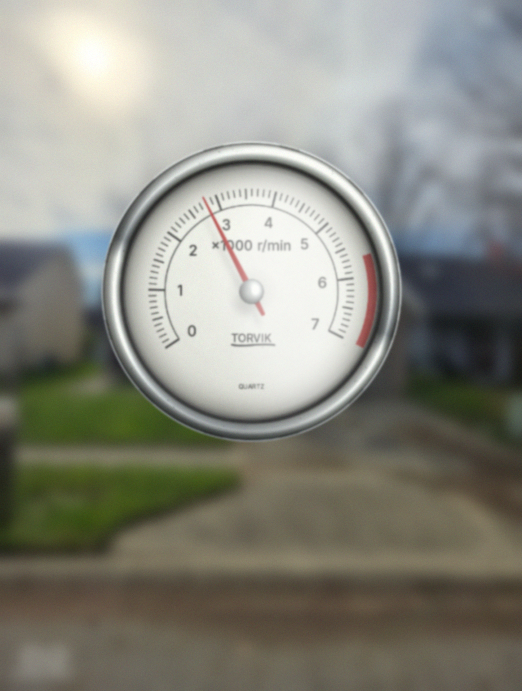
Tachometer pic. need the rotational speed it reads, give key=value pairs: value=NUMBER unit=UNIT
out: value=2800 unit=rpm
